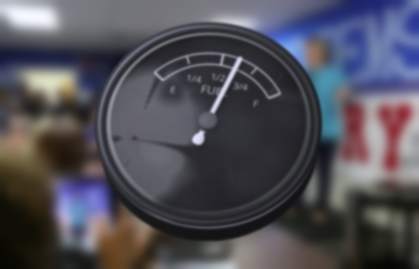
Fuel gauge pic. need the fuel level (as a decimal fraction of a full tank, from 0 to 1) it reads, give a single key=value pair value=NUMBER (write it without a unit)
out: value=0.625
